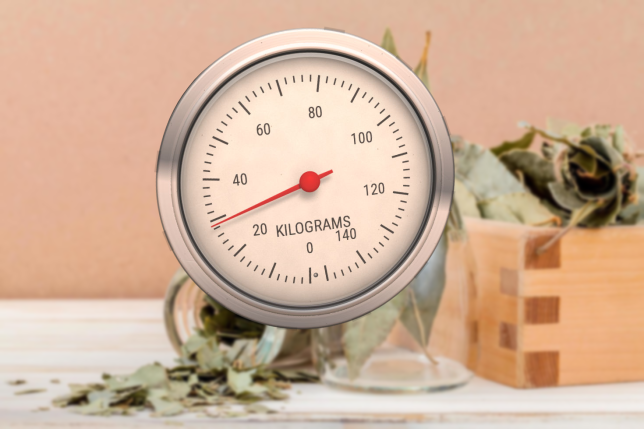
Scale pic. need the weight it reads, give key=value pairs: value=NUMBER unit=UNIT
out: value=29 unit=kg
